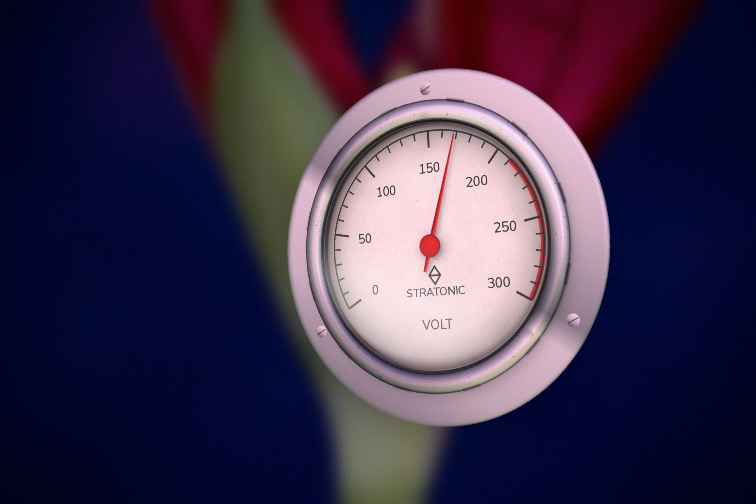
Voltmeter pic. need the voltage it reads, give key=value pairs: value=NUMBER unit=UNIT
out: value=170 unit=V
